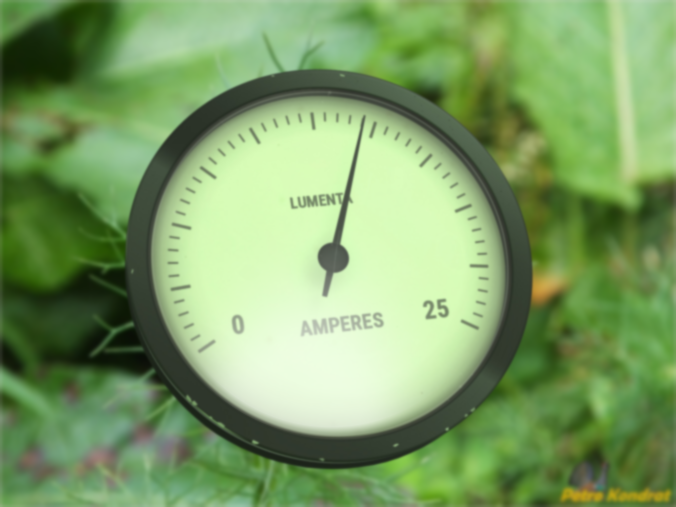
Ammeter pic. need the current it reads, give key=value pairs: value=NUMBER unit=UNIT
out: value=14.5 unit=A
